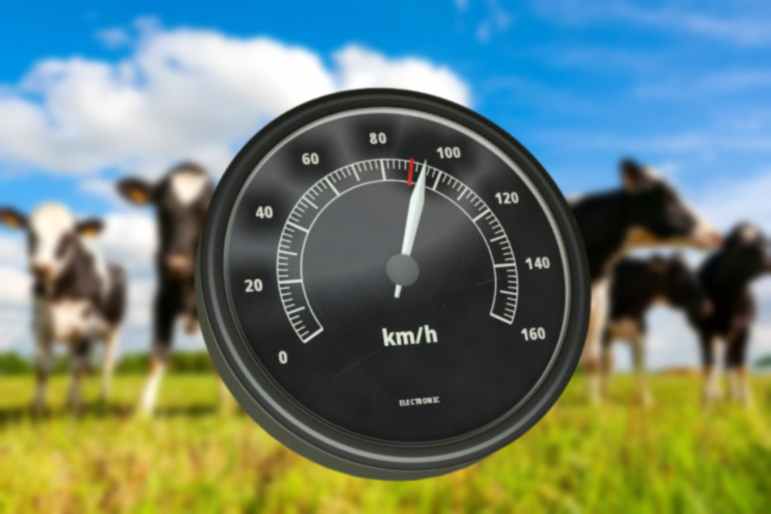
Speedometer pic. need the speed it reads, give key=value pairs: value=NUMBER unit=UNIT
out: value=94 unit=km/h
